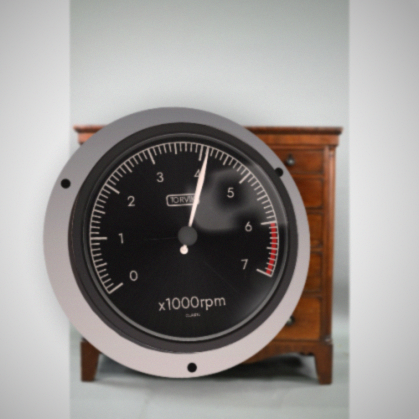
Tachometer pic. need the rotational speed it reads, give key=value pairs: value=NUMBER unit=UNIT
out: value=4100 unit=rpm
